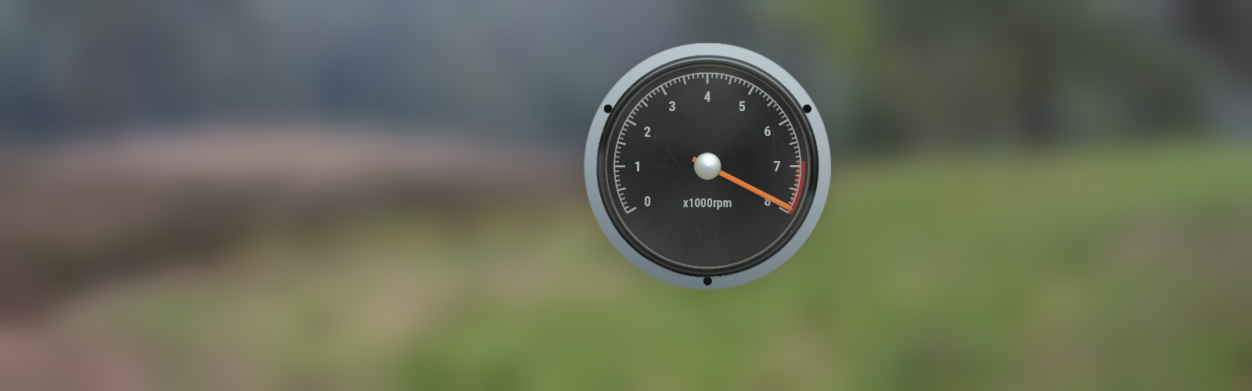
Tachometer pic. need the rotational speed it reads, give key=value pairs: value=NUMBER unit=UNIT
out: value=7900 unit=rpm
